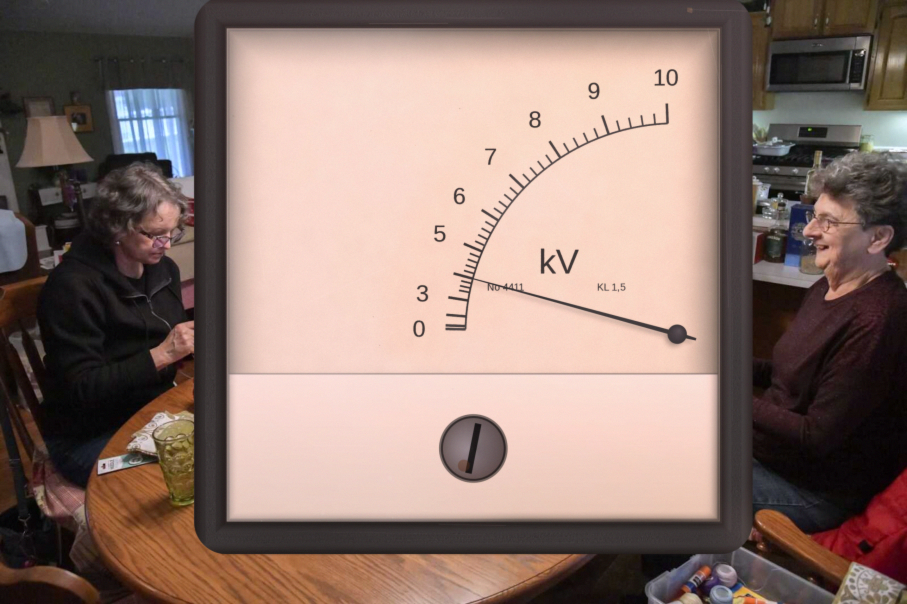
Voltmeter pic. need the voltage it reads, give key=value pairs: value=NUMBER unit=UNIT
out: value=4 unit=kV
